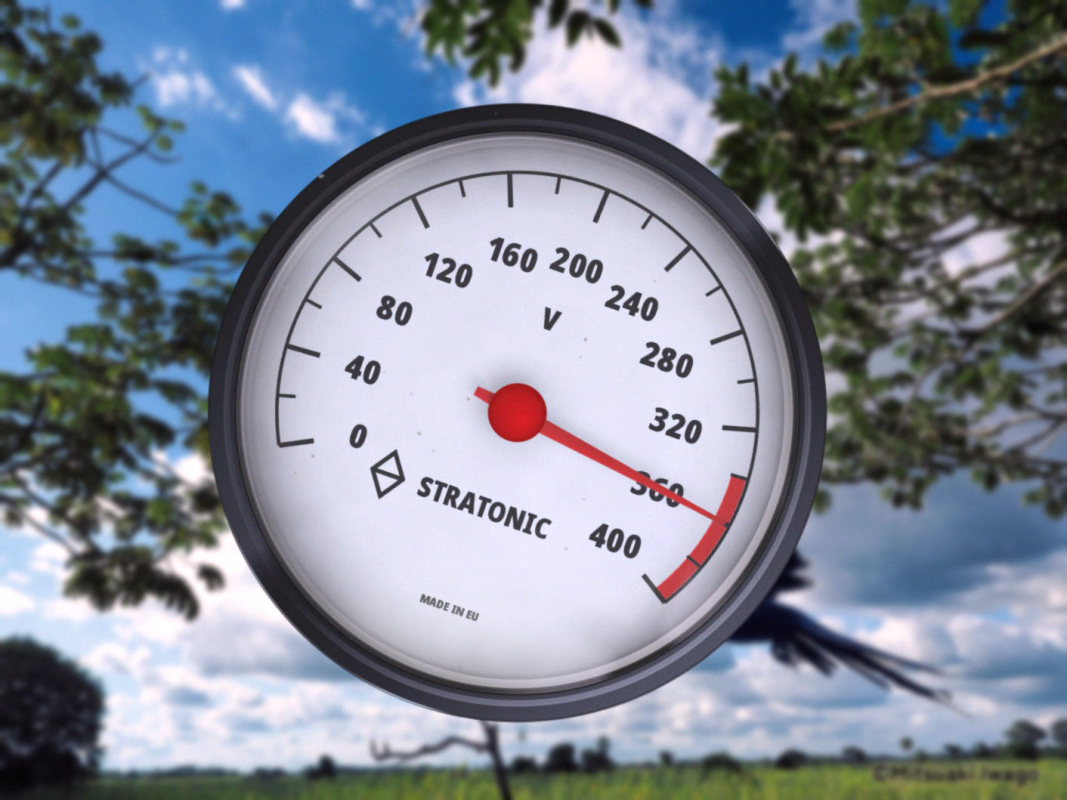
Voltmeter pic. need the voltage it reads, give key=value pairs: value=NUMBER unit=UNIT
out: value=360 unit=V
